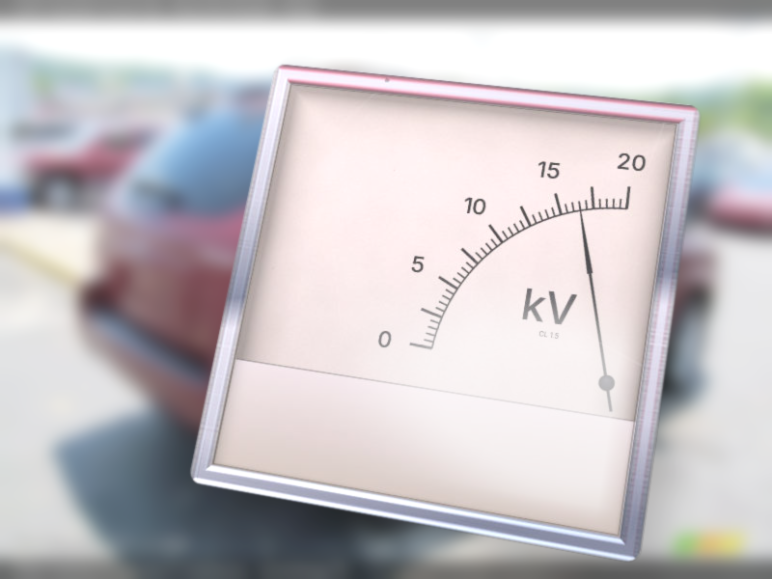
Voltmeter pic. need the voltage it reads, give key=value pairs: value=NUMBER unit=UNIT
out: value=16.5 unit=kV
